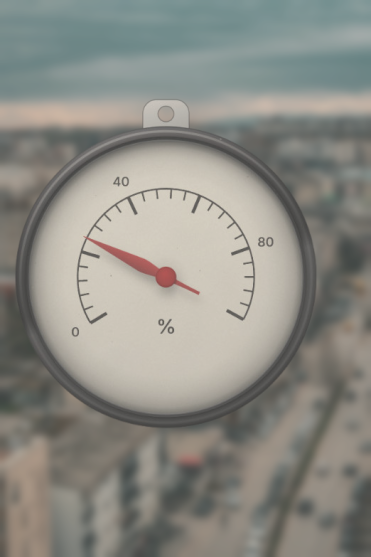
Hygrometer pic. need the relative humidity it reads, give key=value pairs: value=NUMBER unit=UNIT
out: value=24 unit=%
